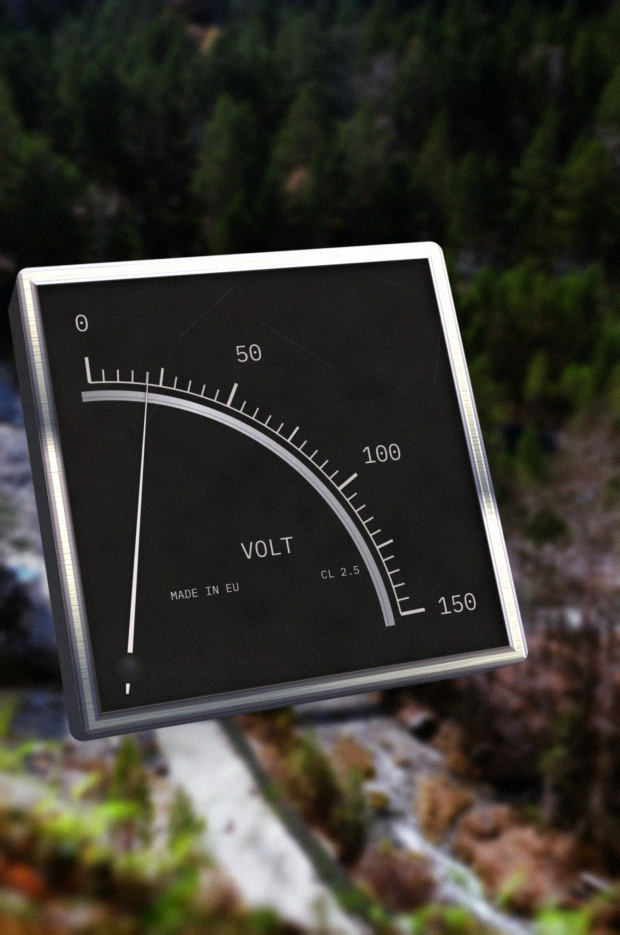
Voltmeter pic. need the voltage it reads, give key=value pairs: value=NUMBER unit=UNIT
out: value=20 unit=V
